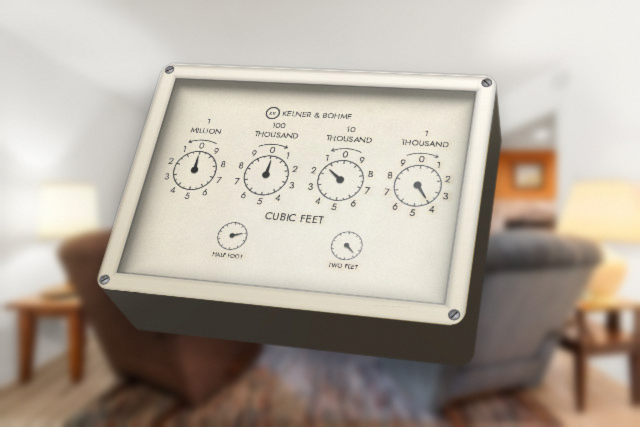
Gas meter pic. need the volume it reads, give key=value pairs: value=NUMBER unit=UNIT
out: value=1400 unit=ft³
